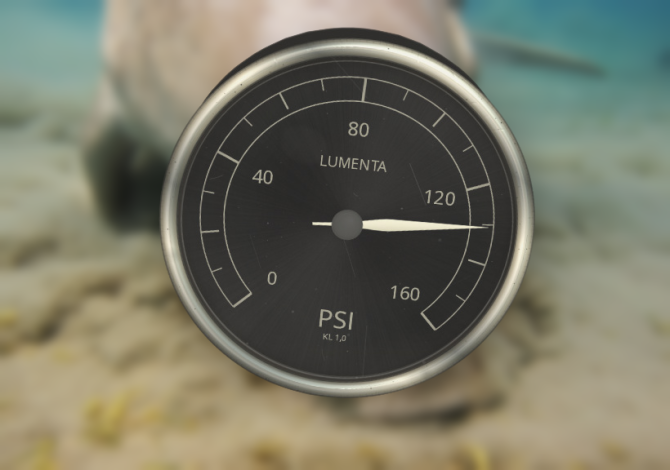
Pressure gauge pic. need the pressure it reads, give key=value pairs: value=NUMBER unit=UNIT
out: value=130 unit=psi
